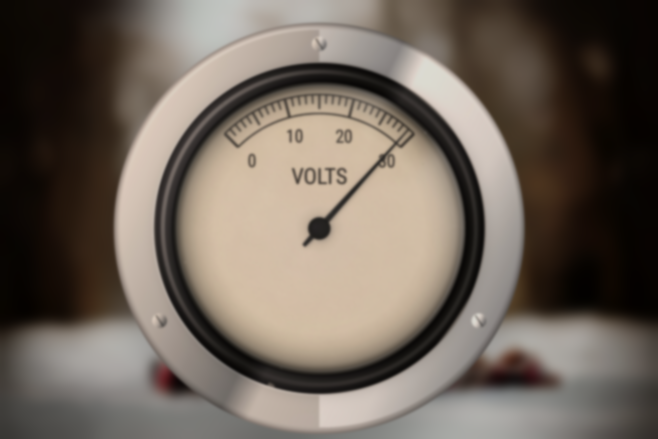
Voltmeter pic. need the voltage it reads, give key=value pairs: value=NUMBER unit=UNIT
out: value=29 unit=V
